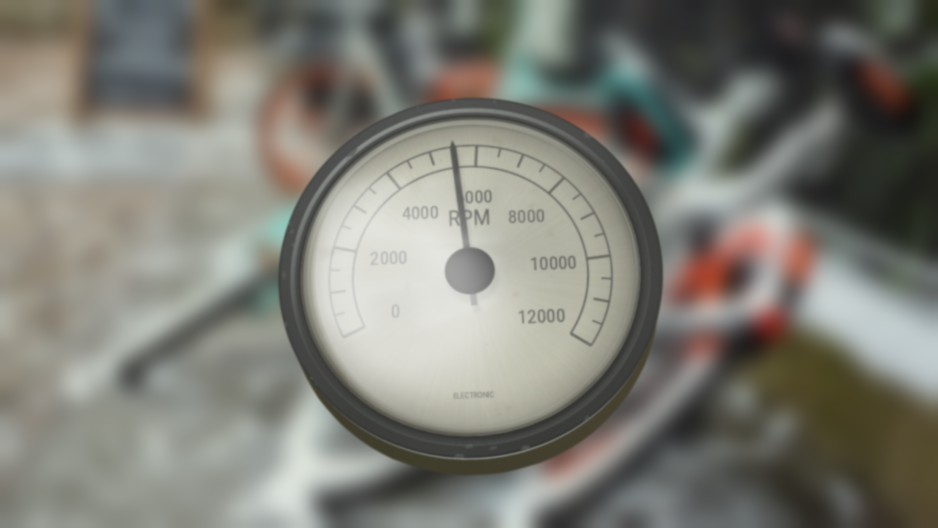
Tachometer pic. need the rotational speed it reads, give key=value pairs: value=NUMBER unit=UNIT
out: value=5500 unit=rpm
